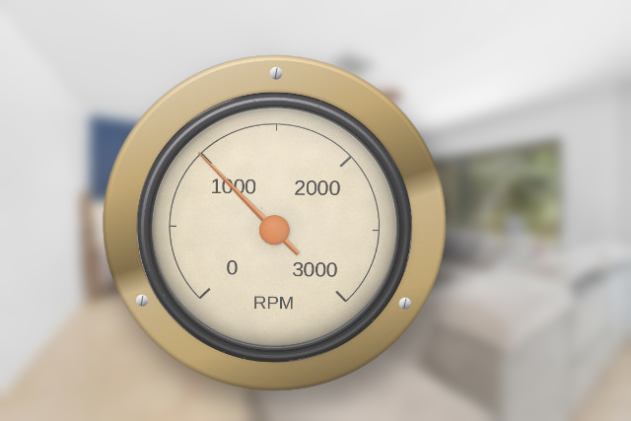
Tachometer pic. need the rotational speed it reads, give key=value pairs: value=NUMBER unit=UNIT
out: value=1000 unit=rpm
